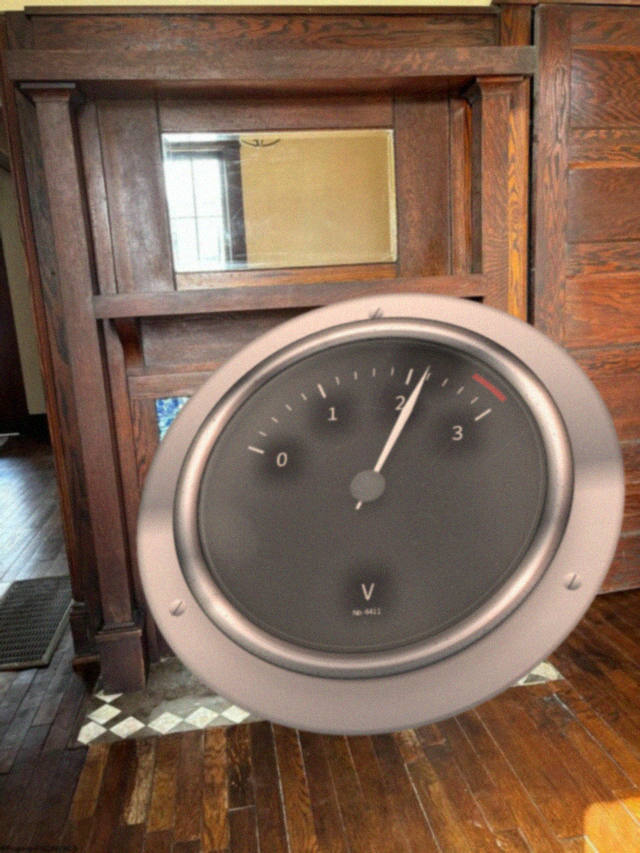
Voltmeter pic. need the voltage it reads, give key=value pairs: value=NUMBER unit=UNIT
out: value=2.2 unit=V
